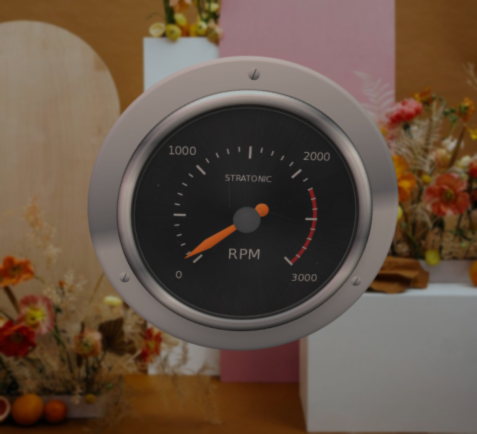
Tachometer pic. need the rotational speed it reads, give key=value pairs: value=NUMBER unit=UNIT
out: value=100 unit=rpm
